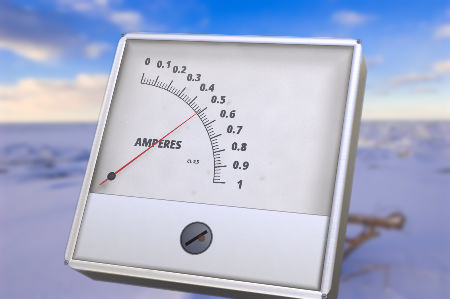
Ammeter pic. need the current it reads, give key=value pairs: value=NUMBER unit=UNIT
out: value=0.5 unit=A
